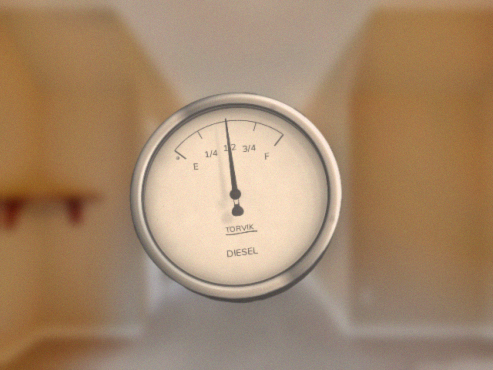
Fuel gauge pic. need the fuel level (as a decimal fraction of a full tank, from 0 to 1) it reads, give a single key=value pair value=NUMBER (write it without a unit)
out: value=0.5
